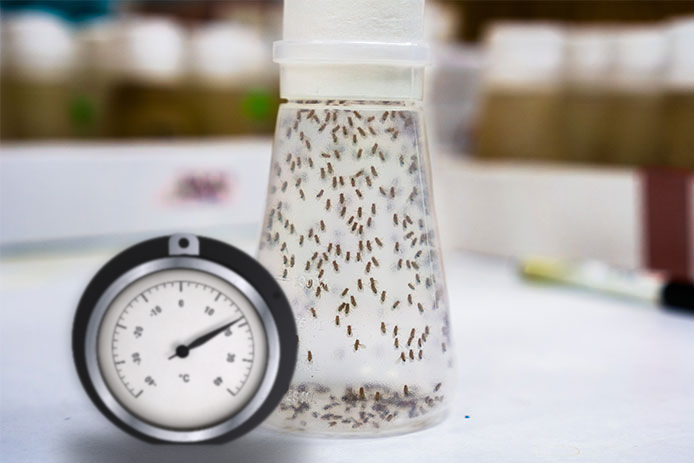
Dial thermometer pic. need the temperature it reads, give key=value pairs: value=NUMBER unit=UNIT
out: value=18 unit=°C
